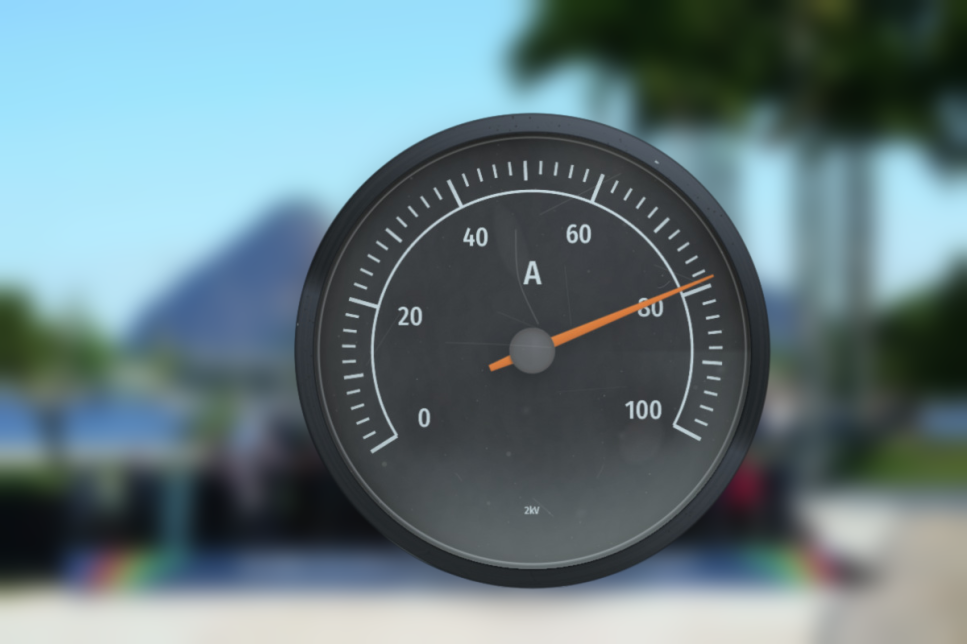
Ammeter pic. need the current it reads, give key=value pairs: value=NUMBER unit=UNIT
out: value=79 unit=A
